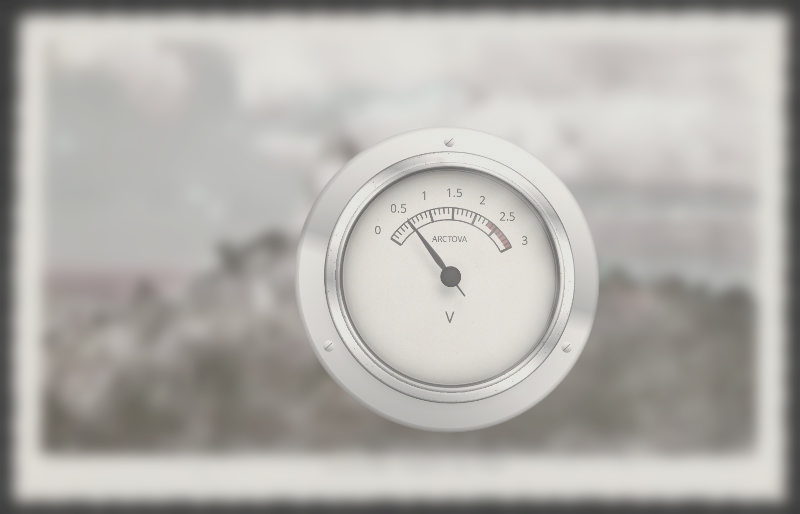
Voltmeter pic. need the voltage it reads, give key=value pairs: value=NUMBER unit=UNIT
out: value=0.5 unit=V
